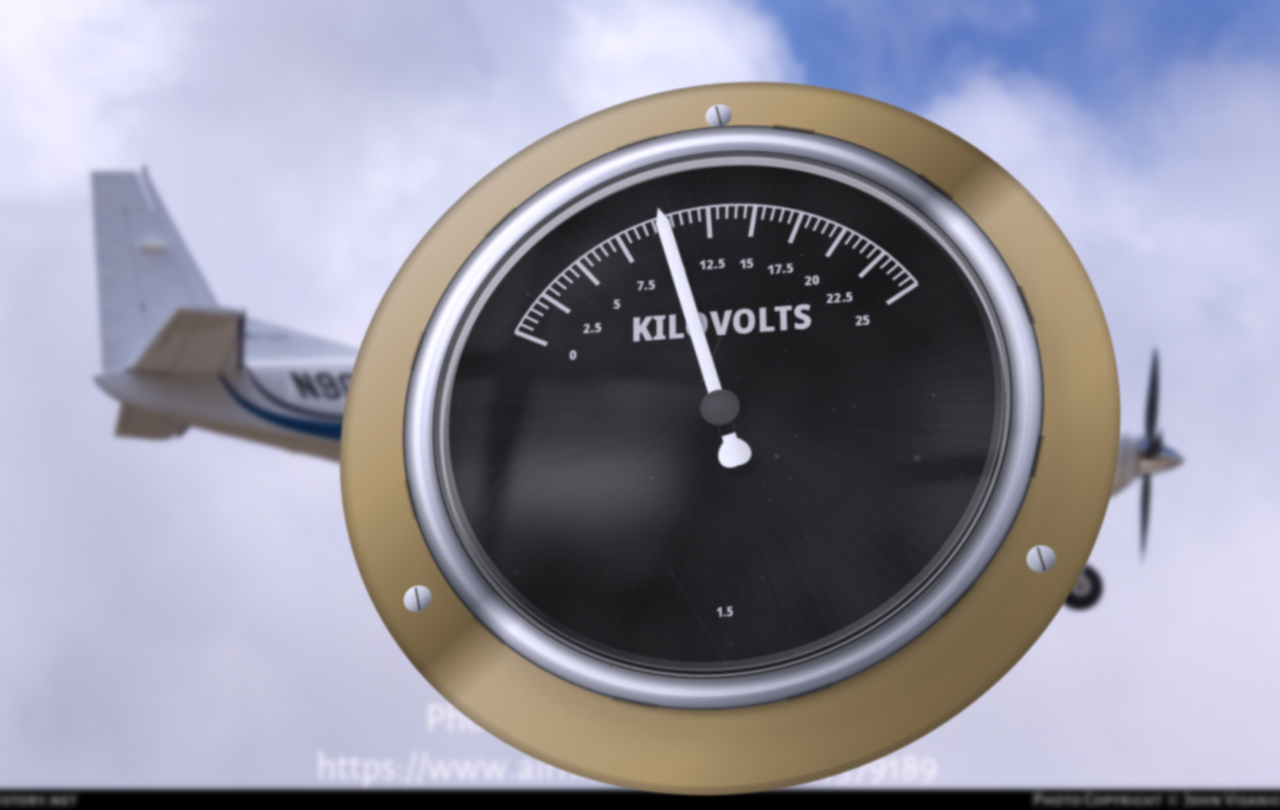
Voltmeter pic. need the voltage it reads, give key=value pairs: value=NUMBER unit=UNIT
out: value=10 unit=kV
